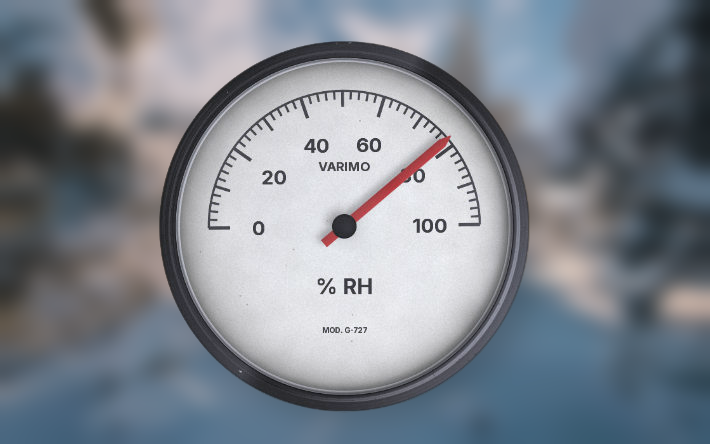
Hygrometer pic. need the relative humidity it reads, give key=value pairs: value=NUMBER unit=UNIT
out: value=78 unit=%
